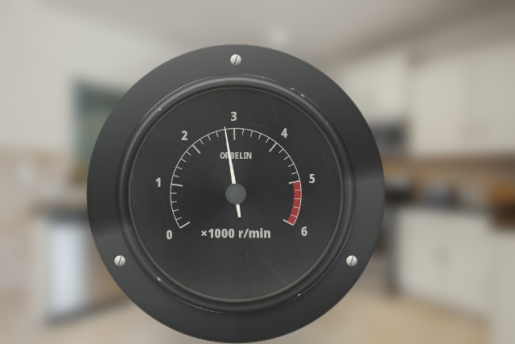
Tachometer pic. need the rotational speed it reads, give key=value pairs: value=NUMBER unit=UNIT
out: value=2800 unit=rpm
